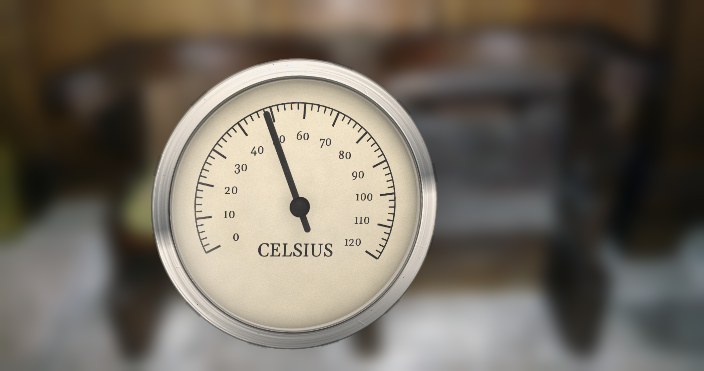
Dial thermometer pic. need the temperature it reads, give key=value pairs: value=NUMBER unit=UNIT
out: value=48 unit=°C
